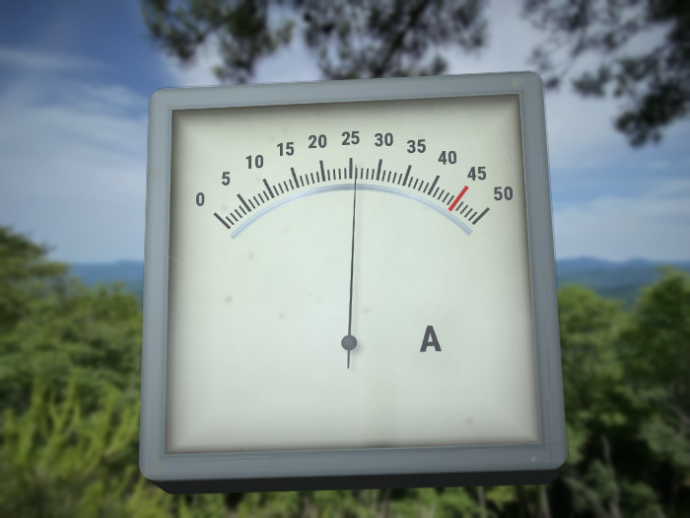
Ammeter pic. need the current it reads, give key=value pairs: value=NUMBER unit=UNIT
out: value=26 unit=A
